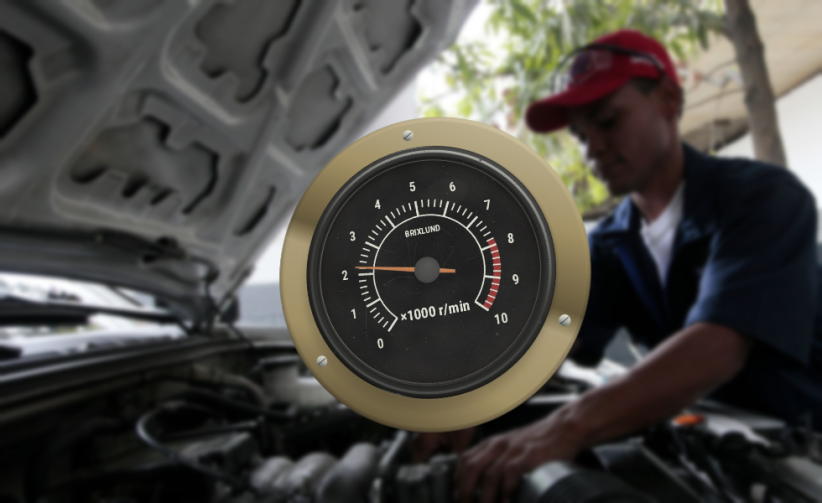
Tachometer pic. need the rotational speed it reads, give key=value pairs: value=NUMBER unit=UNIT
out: value=2200 unit=rpm
